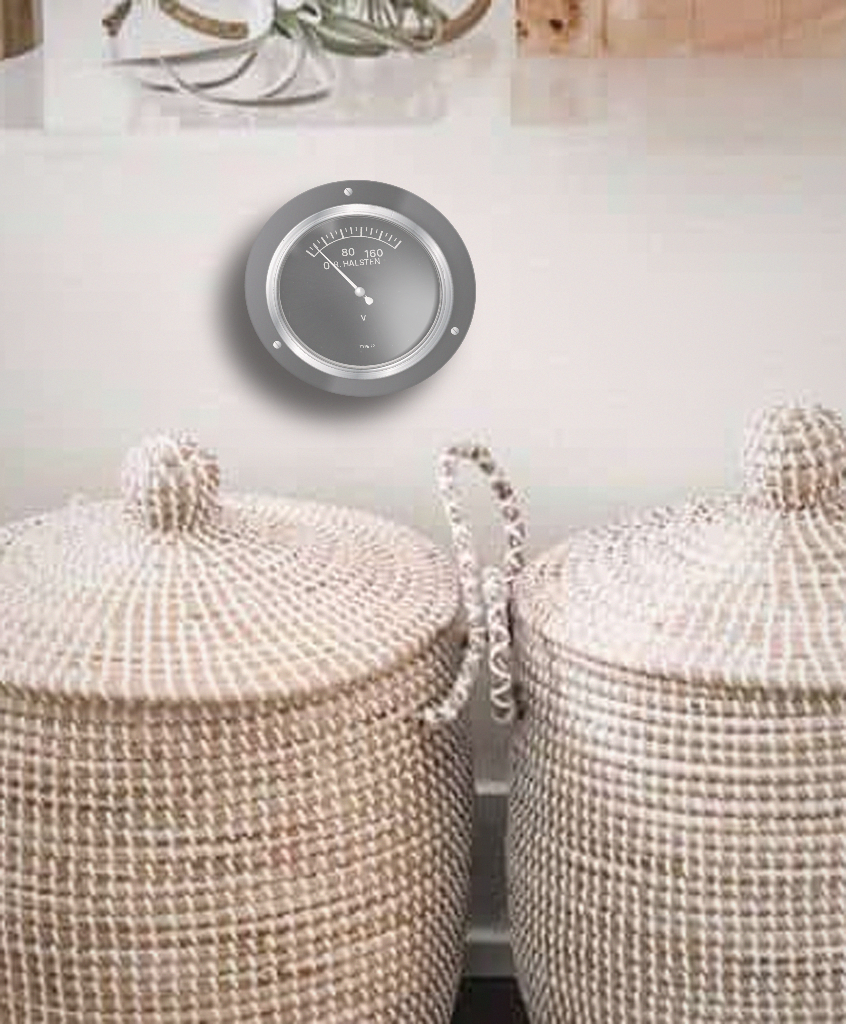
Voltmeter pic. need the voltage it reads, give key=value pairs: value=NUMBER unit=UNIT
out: value=20 unit=V
